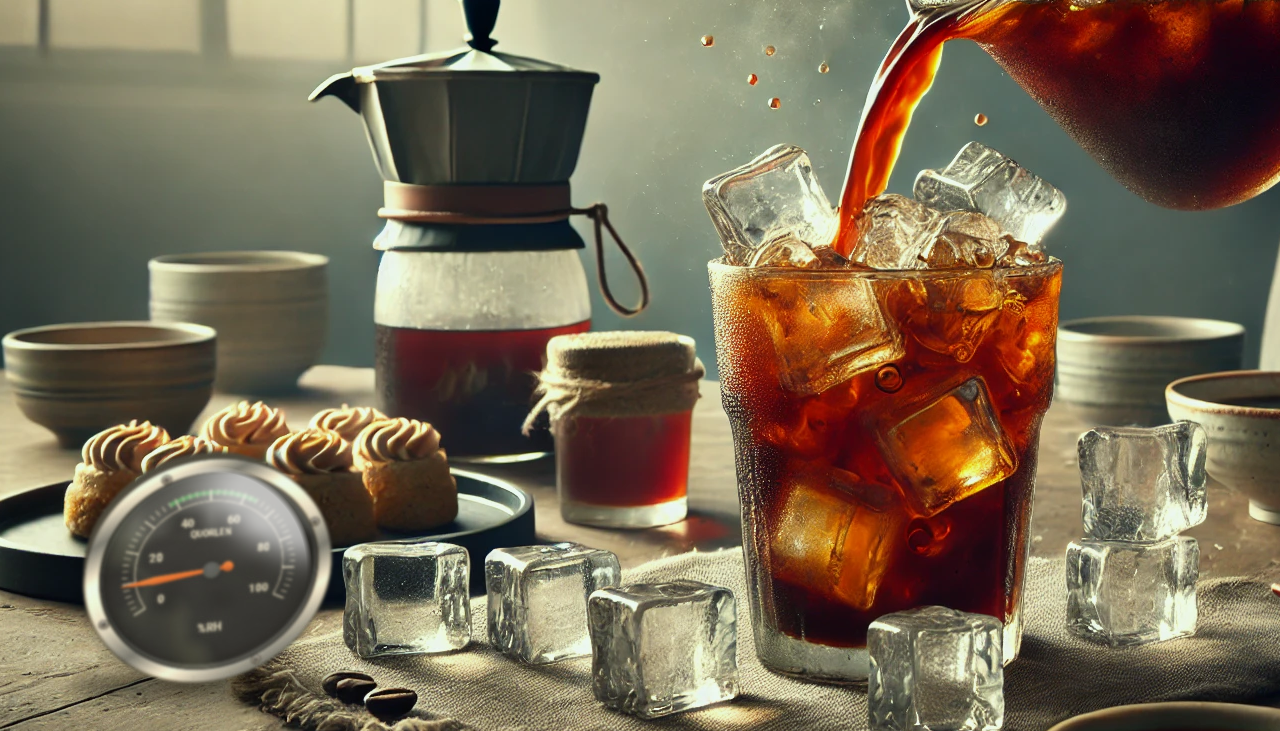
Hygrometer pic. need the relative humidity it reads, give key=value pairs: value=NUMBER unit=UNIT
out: value=10 unit=%
